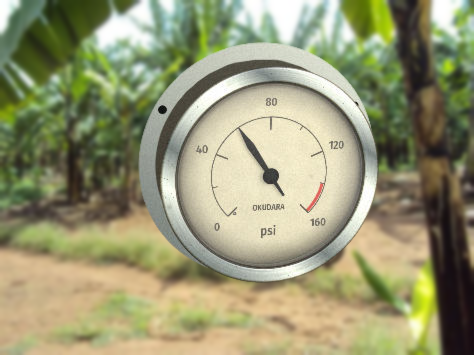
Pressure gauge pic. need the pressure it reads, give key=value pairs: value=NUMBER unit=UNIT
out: value=60 unit=psi
